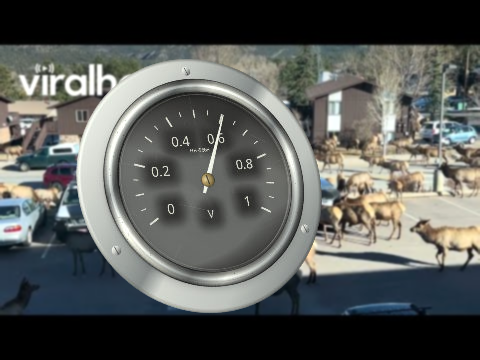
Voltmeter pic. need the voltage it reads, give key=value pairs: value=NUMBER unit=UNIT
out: value=0.6 unit=V
